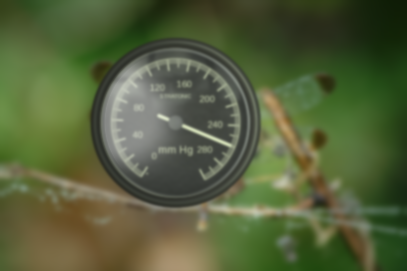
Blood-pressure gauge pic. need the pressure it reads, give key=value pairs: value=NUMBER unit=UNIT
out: value=260 unit=mmHg
